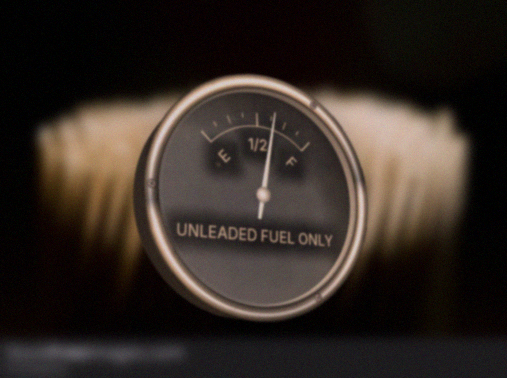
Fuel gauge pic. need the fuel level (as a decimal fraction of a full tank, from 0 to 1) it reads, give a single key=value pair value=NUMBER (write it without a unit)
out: value=0.625
